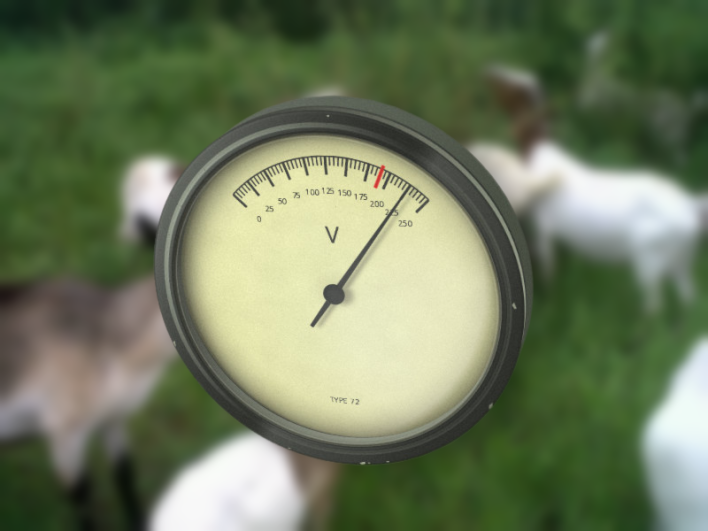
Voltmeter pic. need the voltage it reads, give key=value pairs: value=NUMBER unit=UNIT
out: value=225 unit=V
